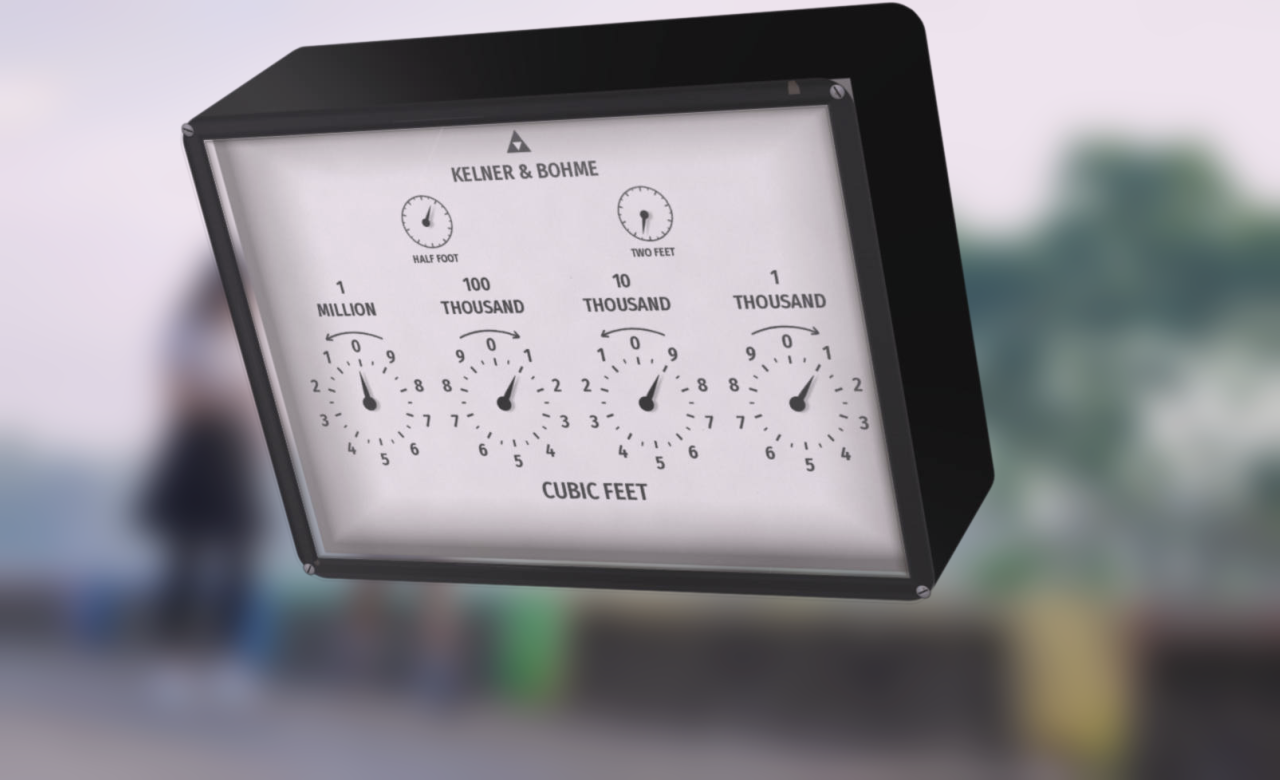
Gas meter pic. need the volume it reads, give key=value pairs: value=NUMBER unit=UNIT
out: value=9100 unit=ft³
